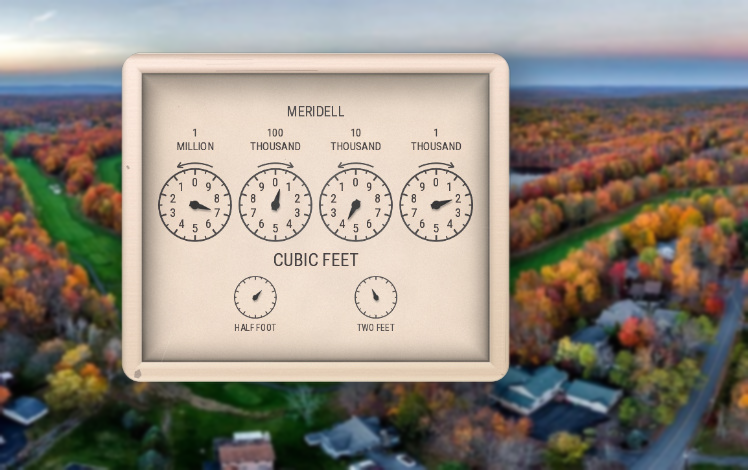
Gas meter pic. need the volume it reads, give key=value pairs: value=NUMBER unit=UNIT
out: value=704200 unit=ft³
